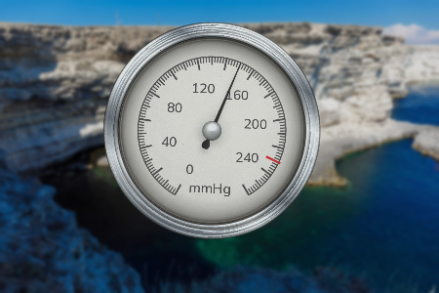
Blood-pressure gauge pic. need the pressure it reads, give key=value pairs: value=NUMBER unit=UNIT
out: value=150 unit=mmHg
